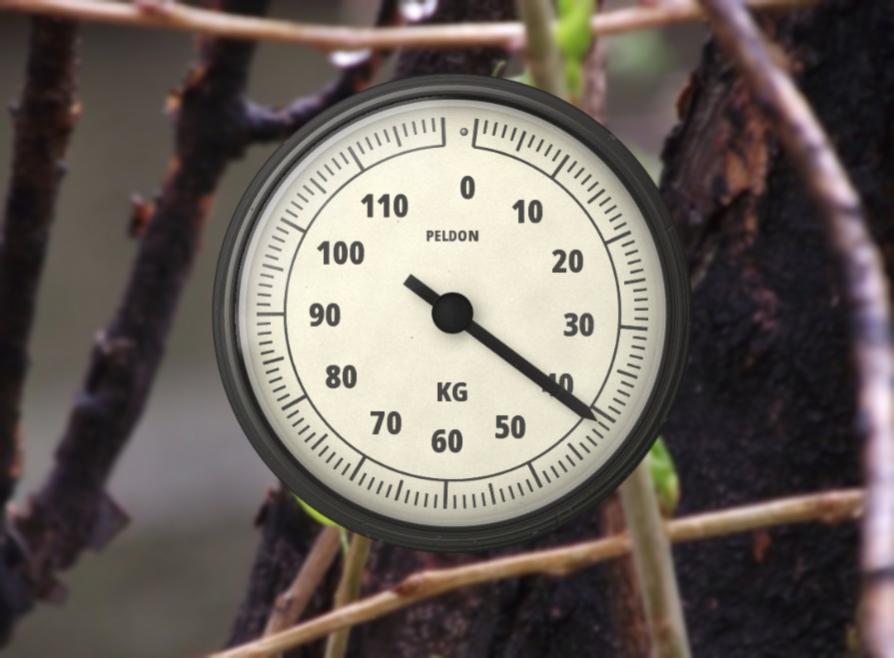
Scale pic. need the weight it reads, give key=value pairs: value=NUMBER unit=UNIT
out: value=41 unit=kg
